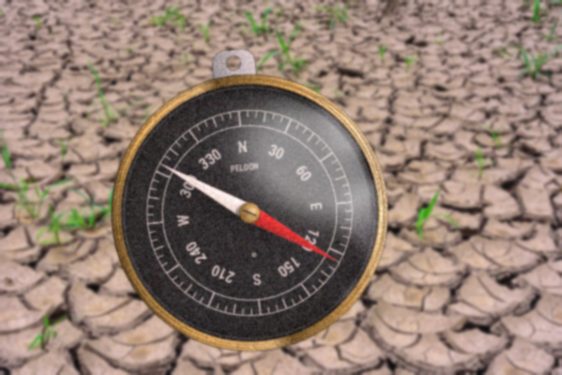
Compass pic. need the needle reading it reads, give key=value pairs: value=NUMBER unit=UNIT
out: value=125 unit=°
